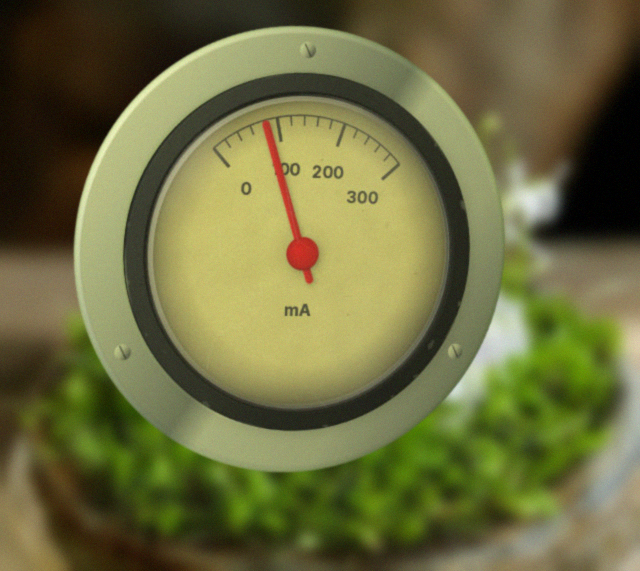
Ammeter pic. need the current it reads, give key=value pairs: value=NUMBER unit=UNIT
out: value=80 unit=mA
